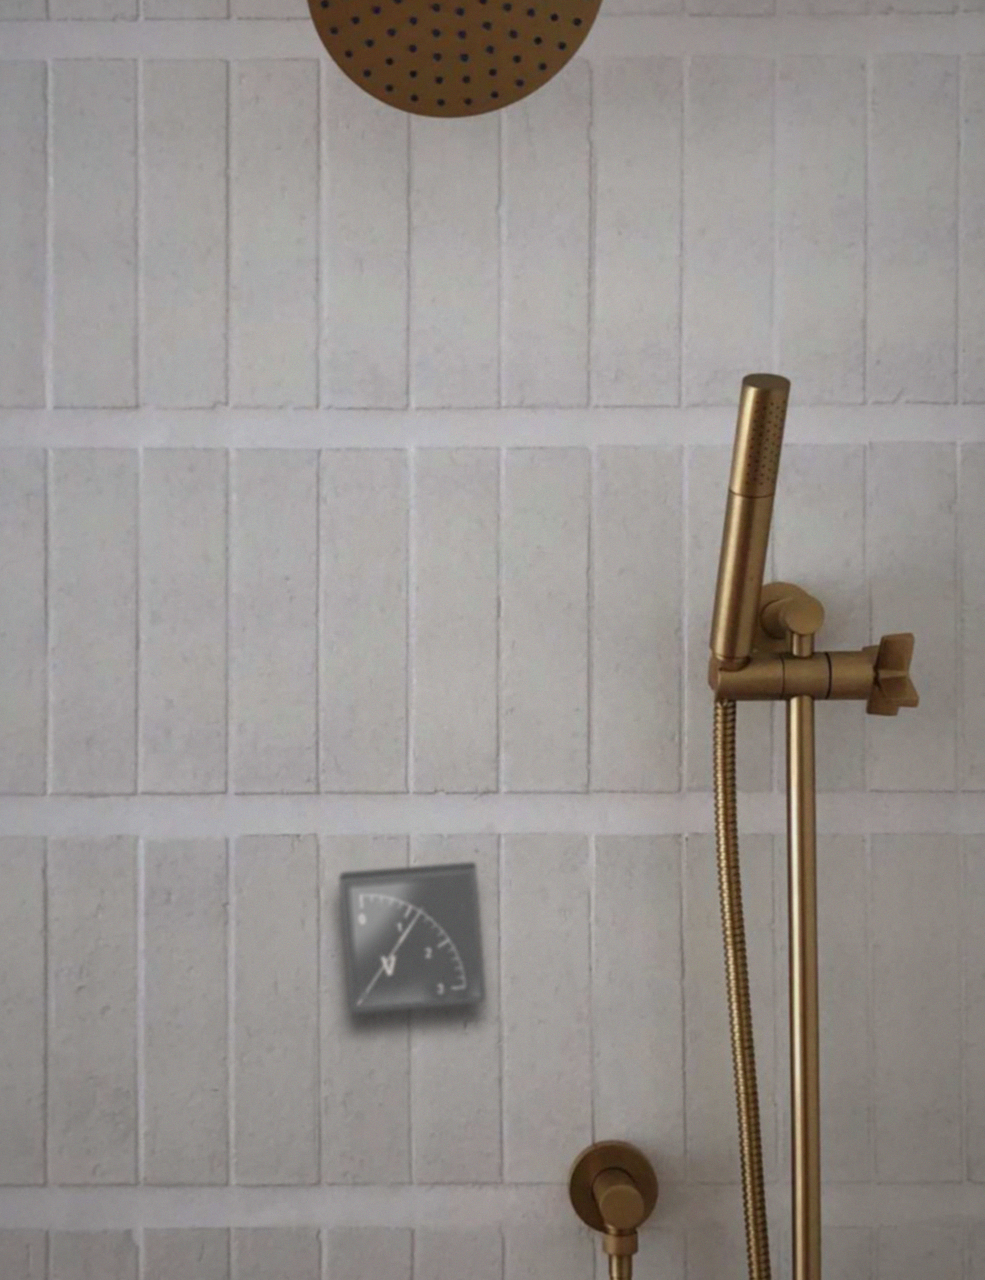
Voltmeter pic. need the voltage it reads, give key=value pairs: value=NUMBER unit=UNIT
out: value=1.2 unit=V
